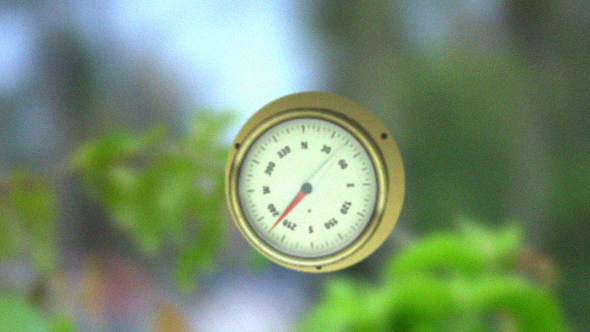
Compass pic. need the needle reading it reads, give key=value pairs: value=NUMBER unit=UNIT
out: value=225 unit=°
